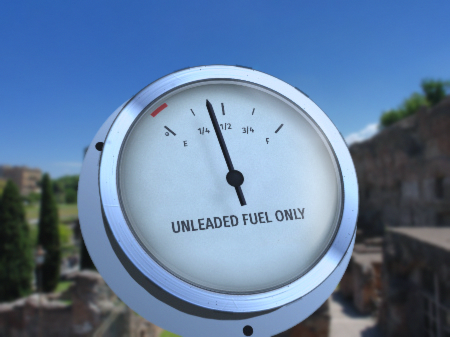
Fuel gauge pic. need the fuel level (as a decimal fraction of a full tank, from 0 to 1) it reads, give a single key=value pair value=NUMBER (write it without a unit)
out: value=0.375
